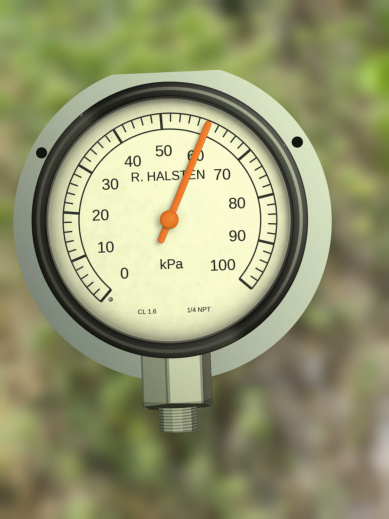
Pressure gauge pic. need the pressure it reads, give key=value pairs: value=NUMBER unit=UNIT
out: value=60 unit=kPa
